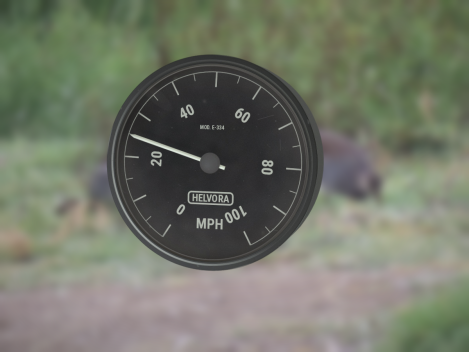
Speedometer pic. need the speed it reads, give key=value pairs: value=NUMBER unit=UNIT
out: value=25 unit=mph
